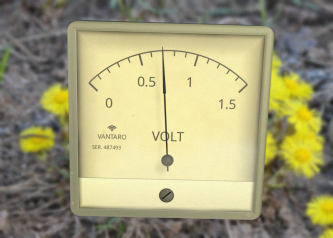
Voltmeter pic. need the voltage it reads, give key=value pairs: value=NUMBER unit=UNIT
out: value=0.7 unit=V
